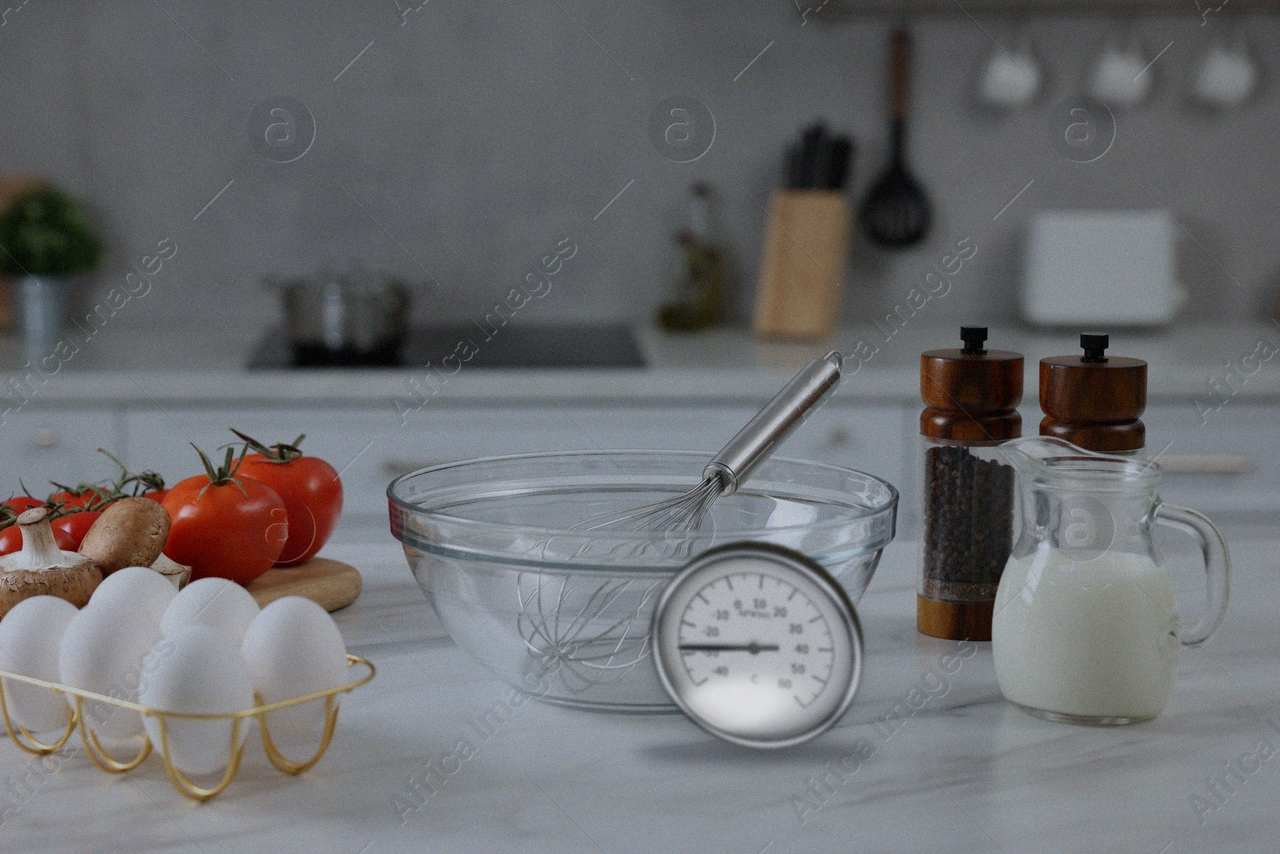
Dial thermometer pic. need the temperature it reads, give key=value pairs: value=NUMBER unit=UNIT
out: value=-27.5 unit=°C
